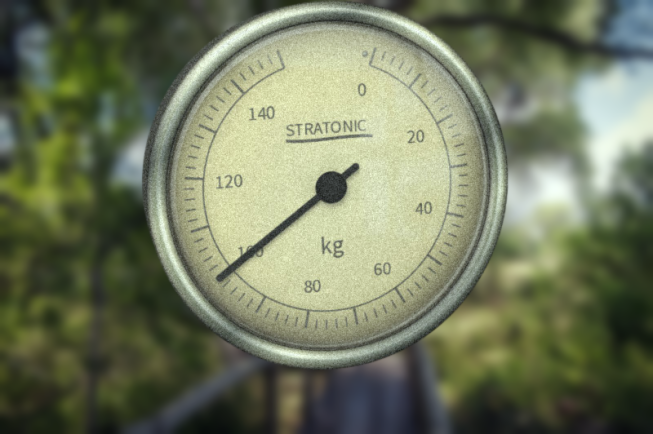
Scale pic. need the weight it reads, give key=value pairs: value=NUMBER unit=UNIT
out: value=100 unit=kg
